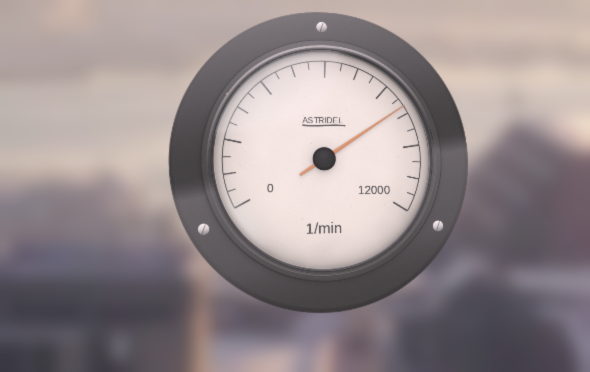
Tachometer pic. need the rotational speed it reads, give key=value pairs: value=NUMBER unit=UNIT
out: value=8750 unit=rpm
